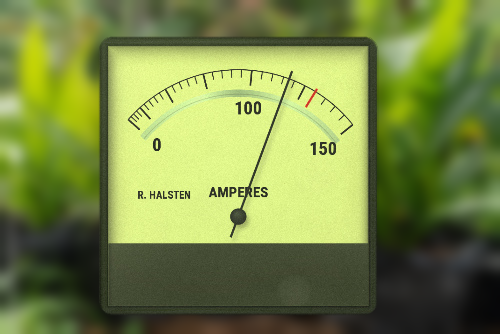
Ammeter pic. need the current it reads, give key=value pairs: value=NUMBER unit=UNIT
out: value=117.5 unit=A
